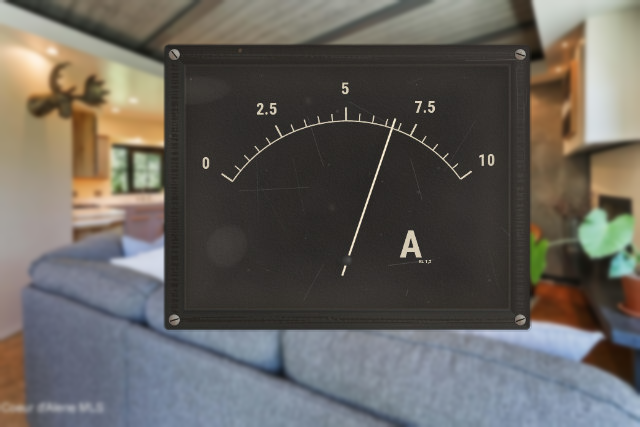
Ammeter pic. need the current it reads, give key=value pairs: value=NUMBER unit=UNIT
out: value=6.75 unit=A
